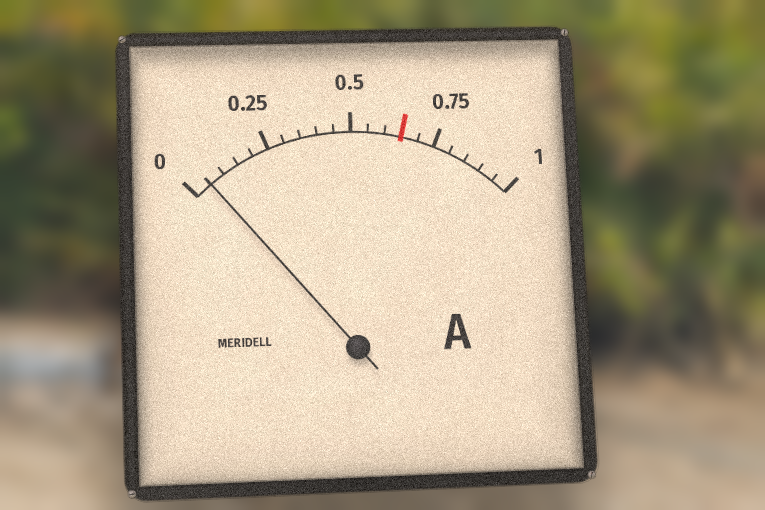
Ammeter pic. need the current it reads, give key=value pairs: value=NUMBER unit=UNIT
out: value=0.05 unit=A
